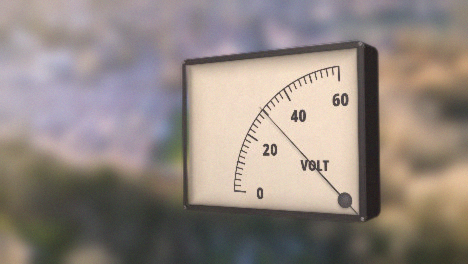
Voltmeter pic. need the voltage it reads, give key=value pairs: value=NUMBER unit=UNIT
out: value=30 unit=V
